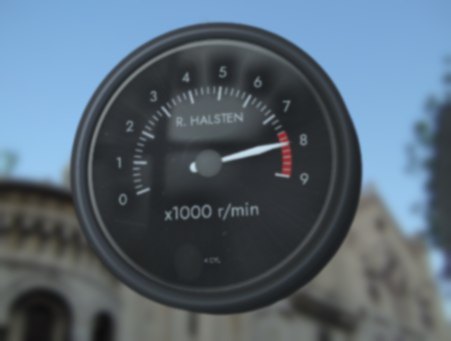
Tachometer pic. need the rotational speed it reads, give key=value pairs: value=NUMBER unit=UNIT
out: value=8000 unit=rpm
